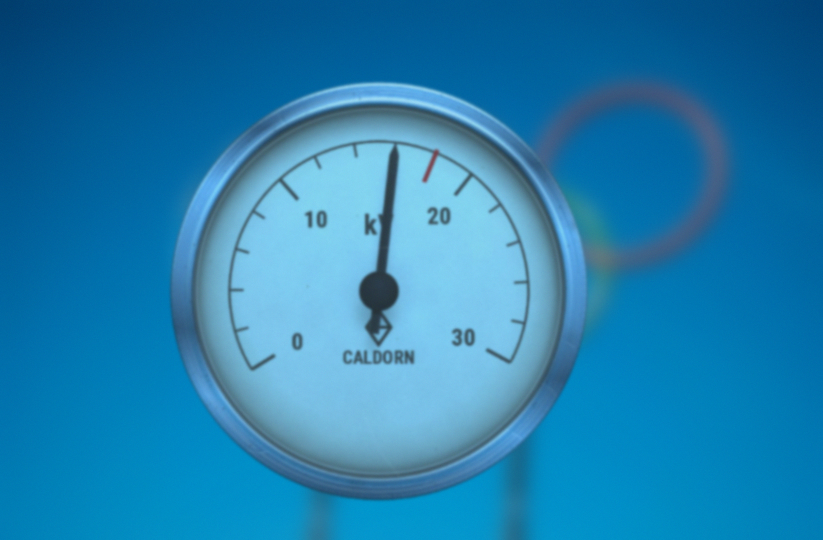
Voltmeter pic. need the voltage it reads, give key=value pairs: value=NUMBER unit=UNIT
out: value=16 unit=kV
